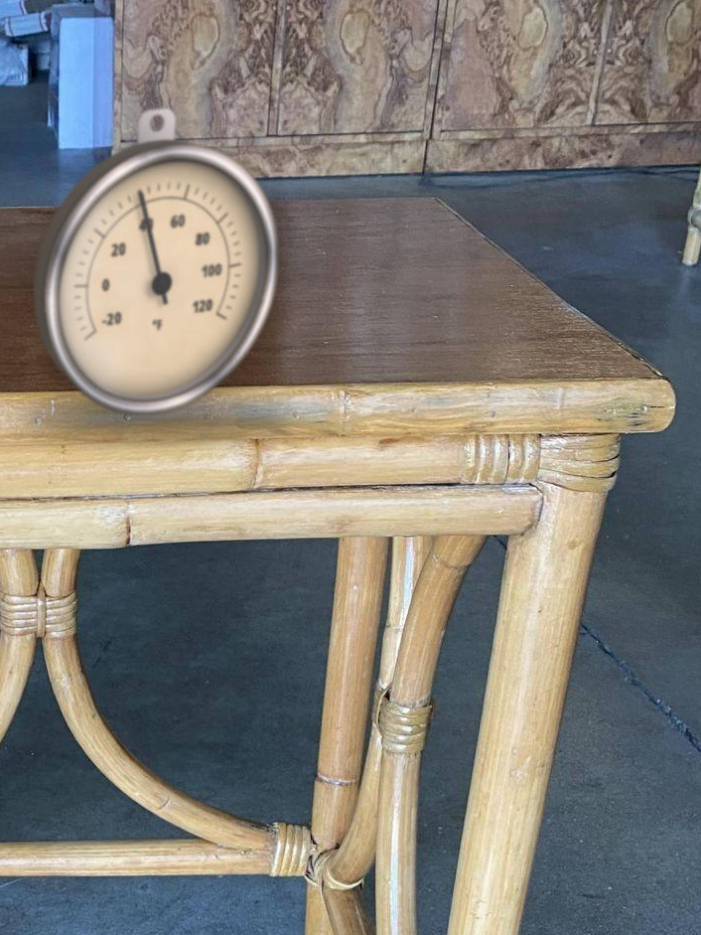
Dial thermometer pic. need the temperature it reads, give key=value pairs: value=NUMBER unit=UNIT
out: value=40 unit=°F
